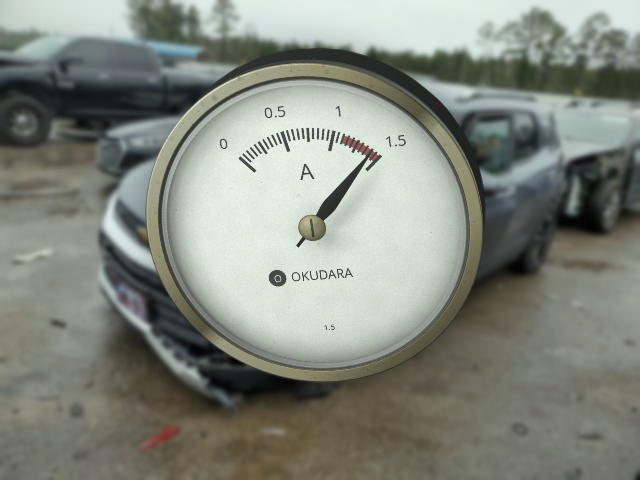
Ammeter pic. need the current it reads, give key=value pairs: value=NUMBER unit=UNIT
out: value=1.4 unit=A
